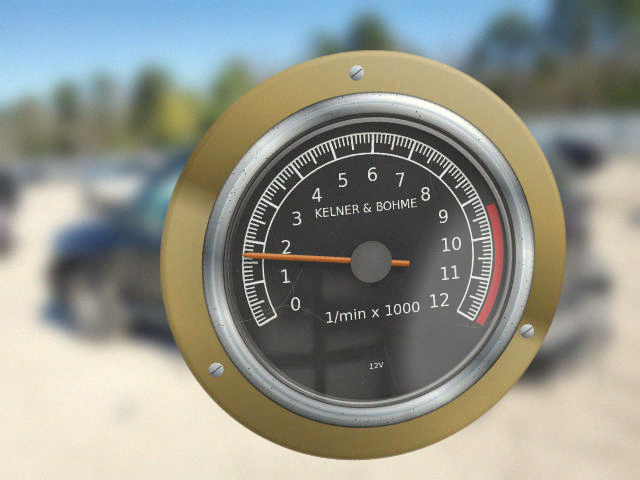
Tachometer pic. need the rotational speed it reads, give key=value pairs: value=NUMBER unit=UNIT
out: value=1700 unit=rpm
